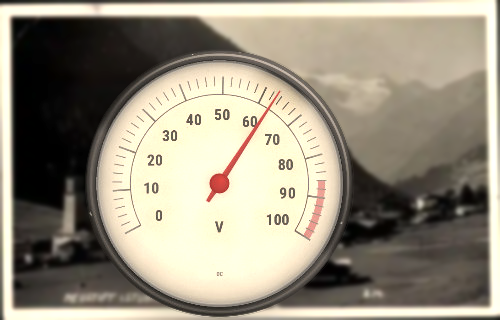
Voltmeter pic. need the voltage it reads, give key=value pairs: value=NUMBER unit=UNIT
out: value=63 unit=V
